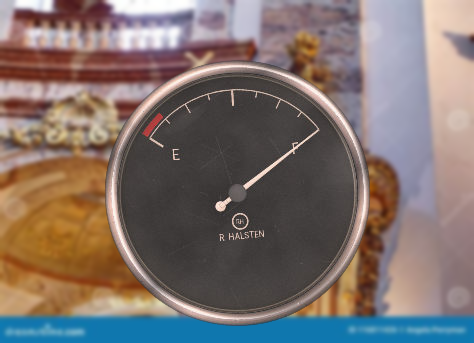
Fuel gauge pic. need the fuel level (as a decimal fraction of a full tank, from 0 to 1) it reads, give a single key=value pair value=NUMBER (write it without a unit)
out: value=1
